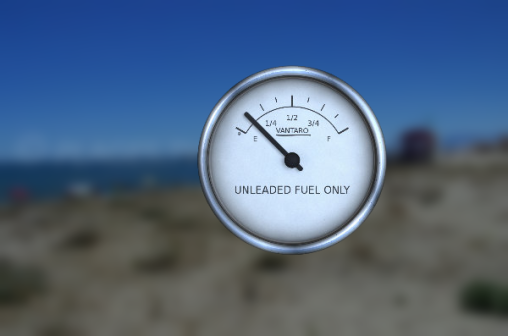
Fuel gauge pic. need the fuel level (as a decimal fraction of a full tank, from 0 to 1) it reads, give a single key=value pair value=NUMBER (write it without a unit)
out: value=0.125
